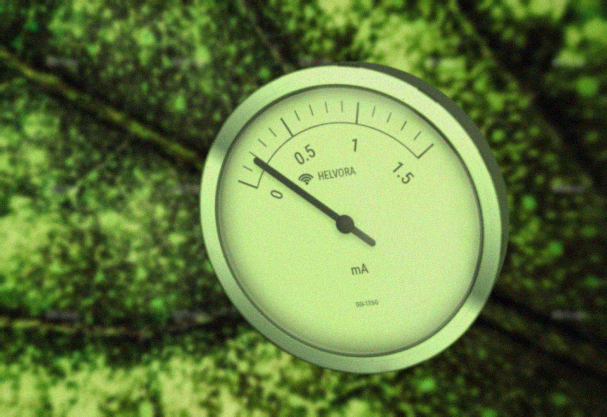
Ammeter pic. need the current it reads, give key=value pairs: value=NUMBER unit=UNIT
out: value=0.2 unit=mA
